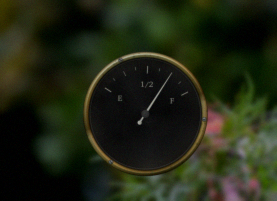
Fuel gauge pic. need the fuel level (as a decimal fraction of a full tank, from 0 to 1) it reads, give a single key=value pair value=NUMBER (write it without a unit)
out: value=0.75
